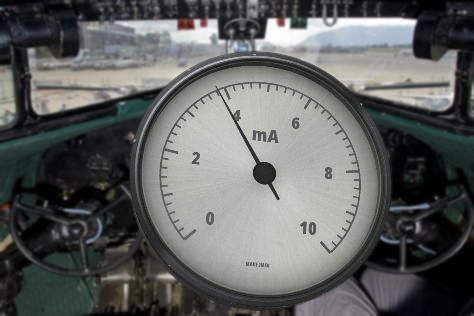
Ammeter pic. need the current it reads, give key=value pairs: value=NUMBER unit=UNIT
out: value=3.8 unit=mA
